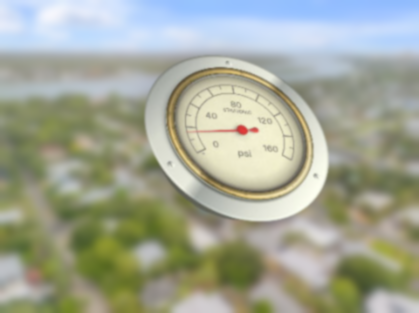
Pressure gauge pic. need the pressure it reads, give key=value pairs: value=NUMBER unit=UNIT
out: value=15 unit=psi
